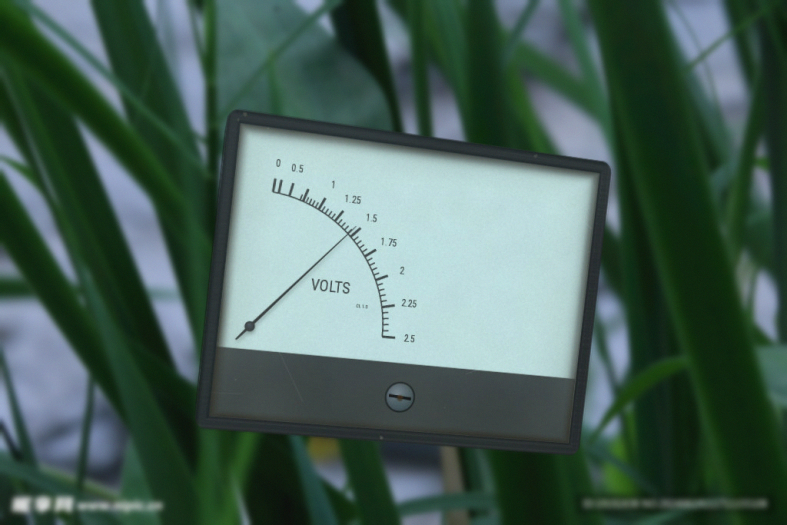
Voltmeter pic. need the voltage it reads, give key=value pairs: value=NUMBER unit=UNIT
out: value=1.45 unit=V
